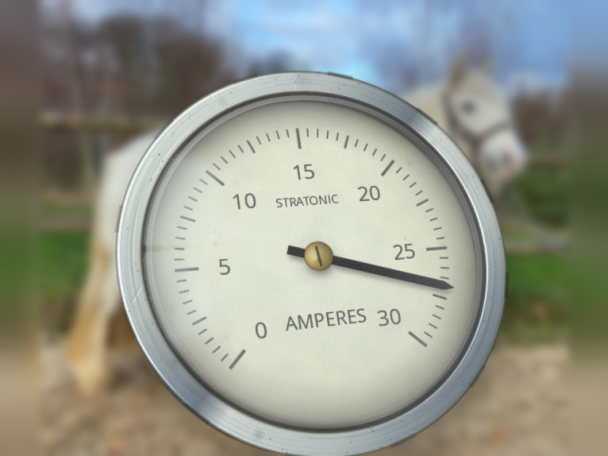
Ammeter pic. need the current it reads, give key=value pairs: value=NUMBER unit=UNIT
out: value=27 unit=A
